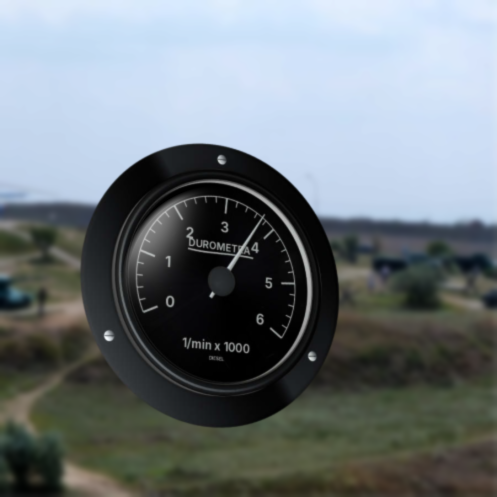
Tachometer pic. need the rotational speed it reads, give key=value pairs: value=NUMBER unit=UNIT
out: value=3700 unit=rpm
